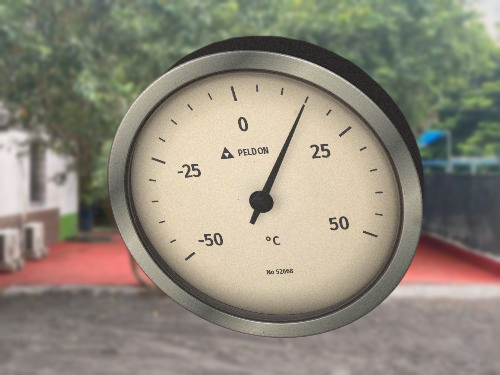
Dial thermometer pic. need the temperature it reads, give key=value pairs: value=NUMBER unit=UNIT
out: value=15 unit=°C
